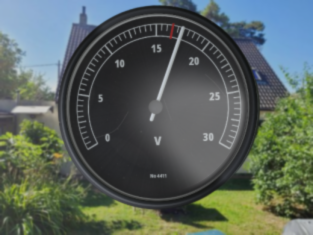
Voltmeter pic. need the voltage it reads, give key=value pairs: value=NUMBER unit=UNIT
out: value=17.5 unit=V
